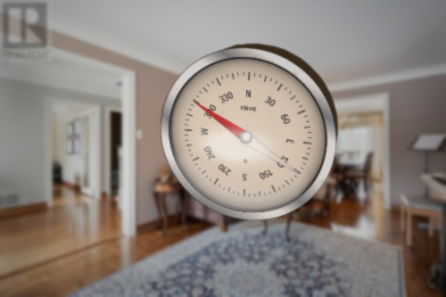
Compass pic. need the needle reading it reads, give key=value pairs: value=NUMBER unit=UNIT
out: value=300 unit=°
